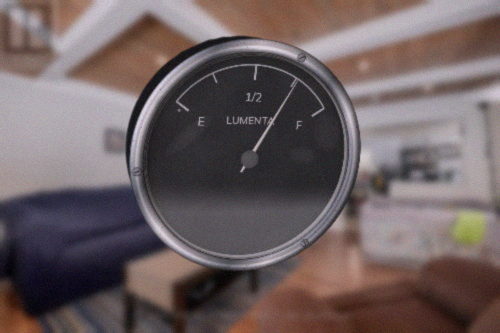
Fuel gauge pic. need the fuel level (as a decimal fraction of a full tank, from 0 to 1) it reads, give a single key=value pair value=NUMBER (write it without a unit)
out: value=0.75
